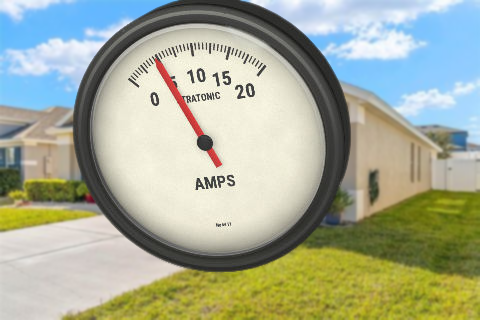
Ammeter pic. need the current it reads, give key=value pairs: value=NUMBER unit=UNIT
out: value=5 unit=A
